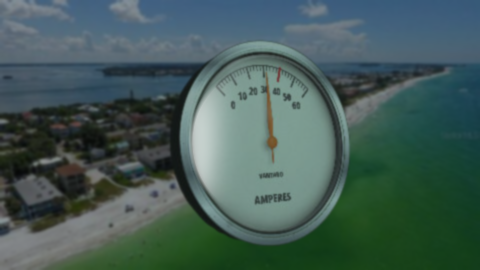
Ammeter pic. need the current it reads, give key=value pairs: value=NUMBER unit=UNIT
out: value=30 unit=A
